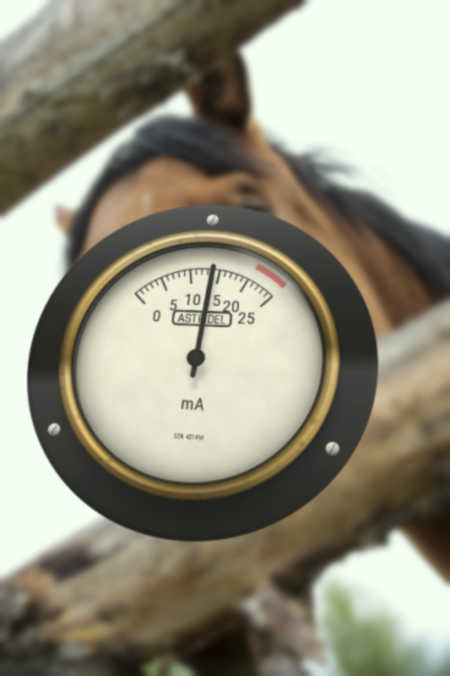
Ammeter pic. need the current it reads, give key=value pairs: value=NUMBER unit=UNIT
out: value=14 unit=mA
